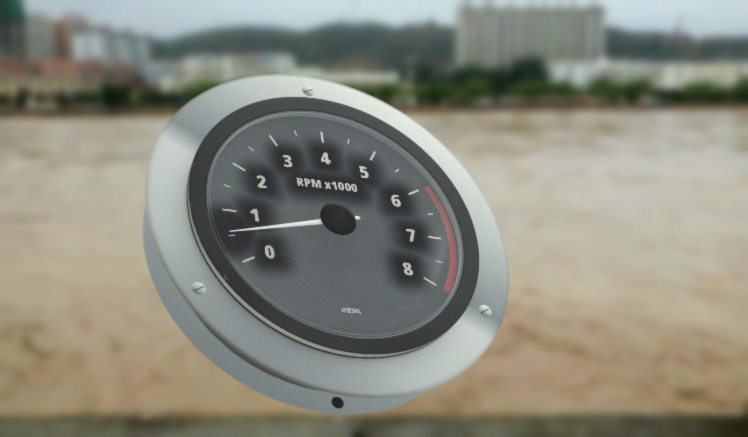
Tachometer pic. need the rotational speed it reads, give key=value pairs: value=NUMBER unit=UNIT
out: value=500 unit=rpm
